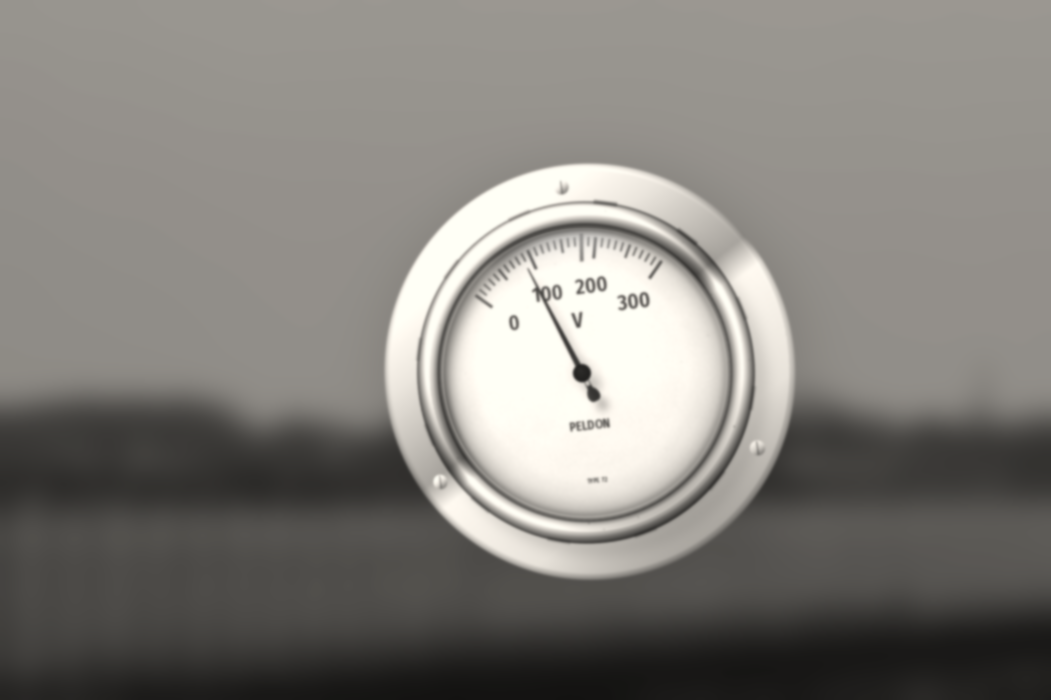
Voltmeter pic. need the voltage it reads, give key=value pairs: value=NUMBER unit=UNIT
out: value=90 unit=V
